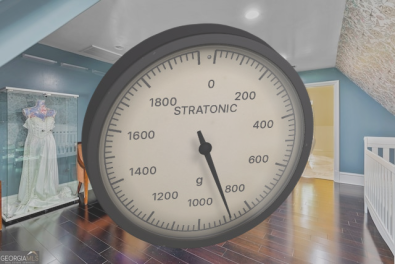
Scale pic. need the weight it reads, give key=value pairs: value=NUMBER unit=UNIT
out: value=880 unit=g
